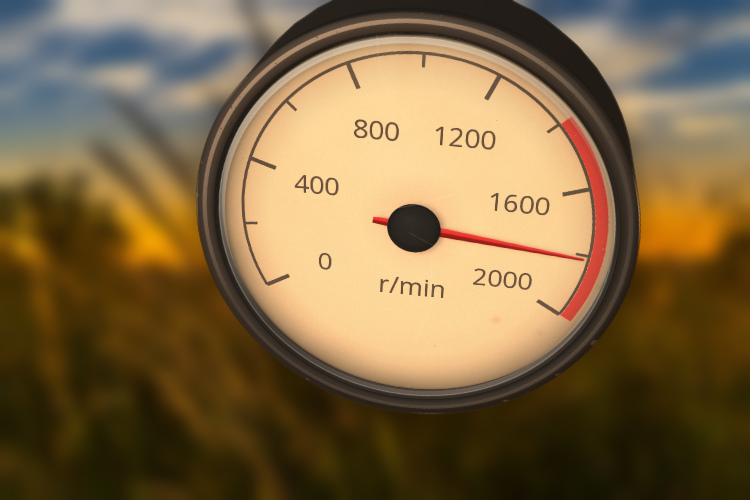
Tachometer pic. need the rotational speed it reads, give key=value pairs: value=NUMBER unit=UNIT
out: value=1800 unit=rpm
